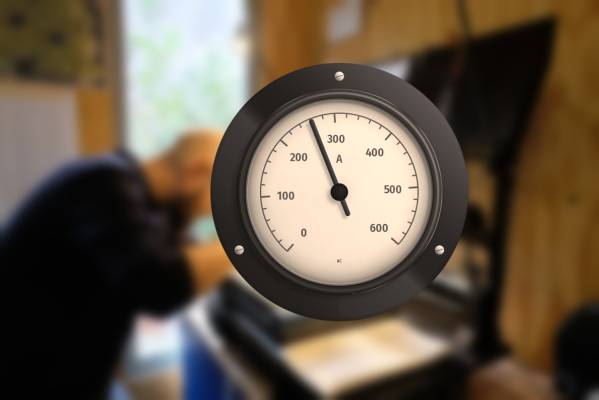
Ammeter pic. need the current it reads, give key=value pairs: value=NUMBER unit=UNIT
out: value=260 unit=A
